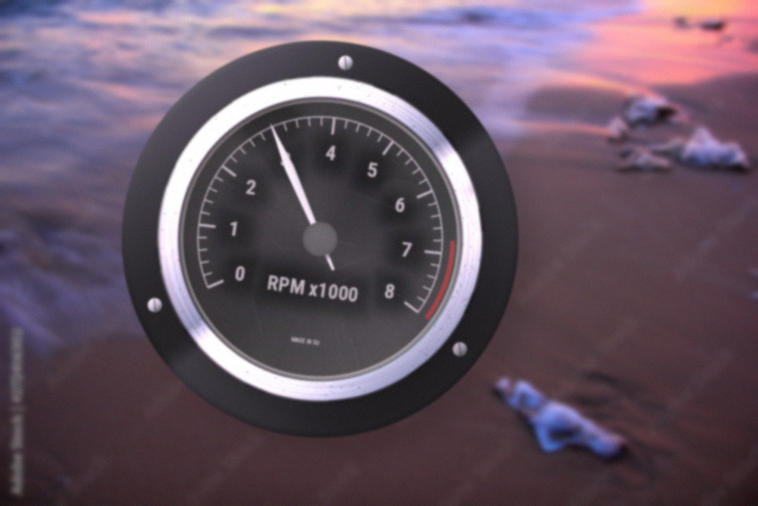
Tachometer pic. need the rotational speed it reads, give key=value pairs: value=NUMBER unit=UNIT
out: value=3000 unit=rpm
